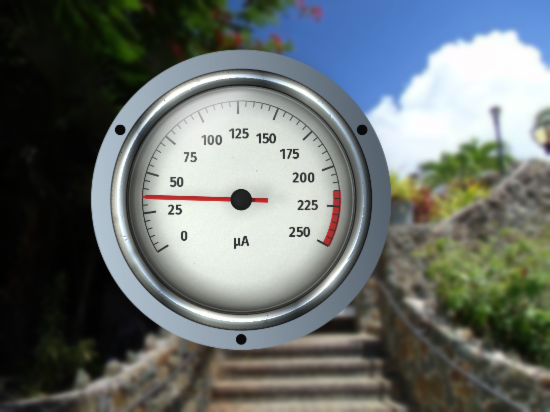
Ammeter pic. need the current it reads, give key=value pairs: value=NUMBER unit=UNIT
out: value=35 unit=µA
